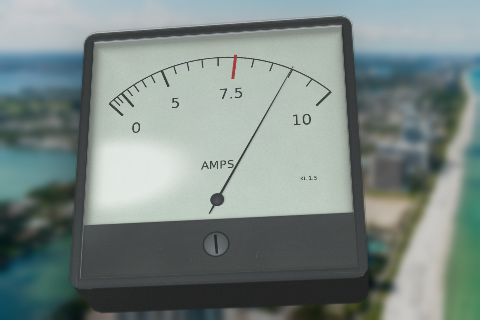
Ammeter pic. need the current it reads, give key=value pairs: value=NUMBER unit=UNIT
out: value=9 unit=A
